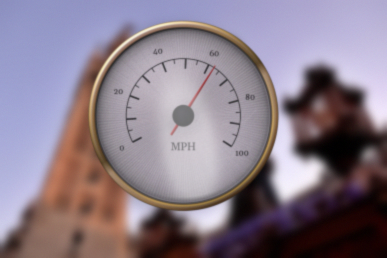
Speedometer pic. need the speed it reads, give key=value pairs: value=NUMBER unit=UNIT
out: value=62.5 unit=mph
